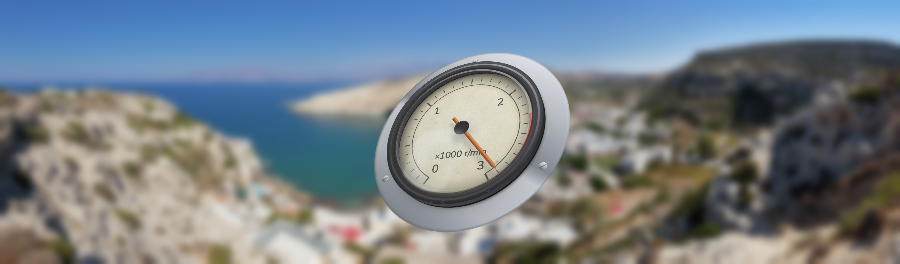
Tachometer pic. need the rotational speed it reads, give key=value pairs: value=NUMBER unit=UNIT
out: value=2900 unit=rpm
